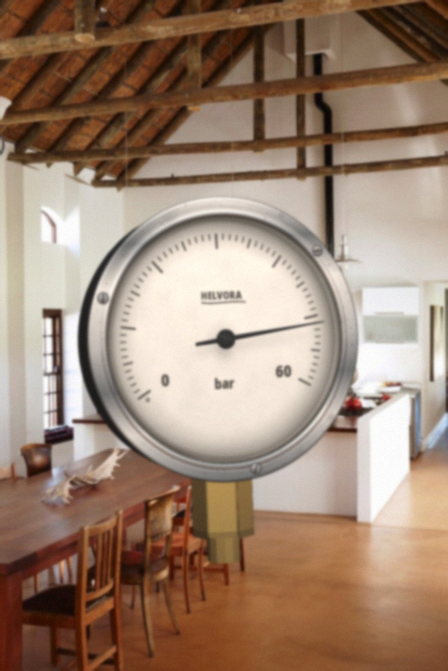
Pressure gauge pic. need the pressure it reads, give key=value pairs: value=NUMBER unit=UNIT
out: value=51 unit=bar
